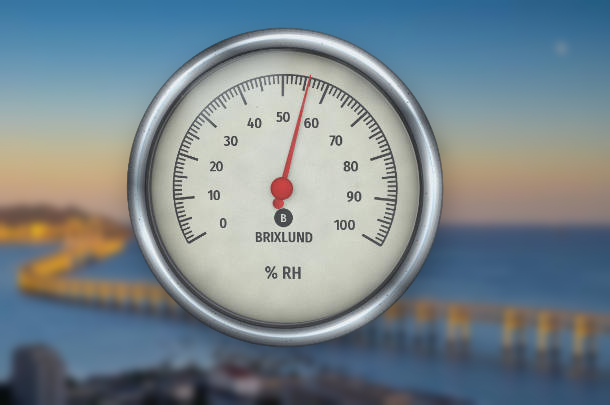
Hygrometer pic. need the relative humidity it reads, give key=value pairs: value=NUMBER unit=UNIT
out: value=56 unit=%
